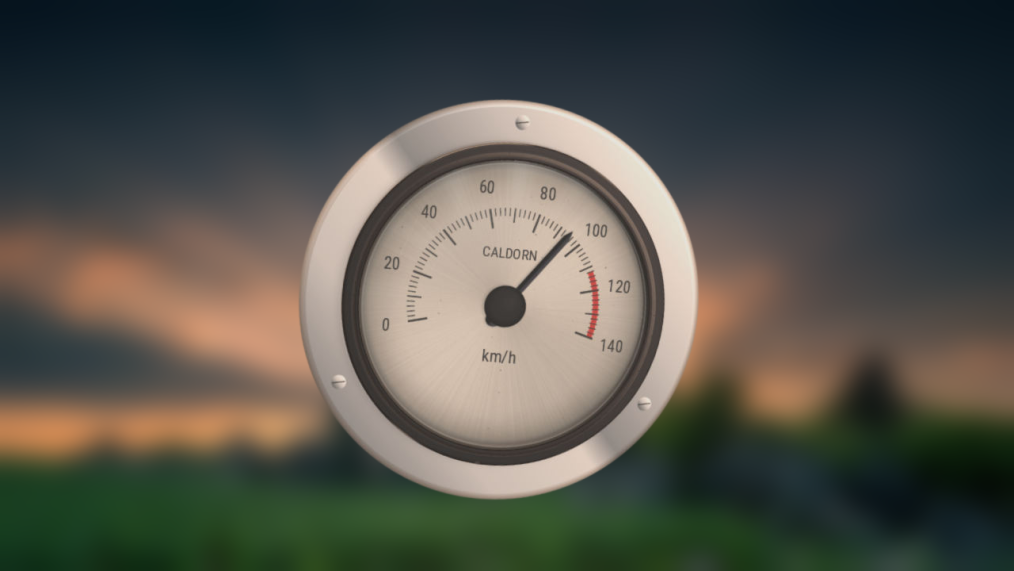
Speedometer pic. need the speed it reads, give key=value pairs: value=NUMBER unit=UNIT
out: value=94 unit=km/h
